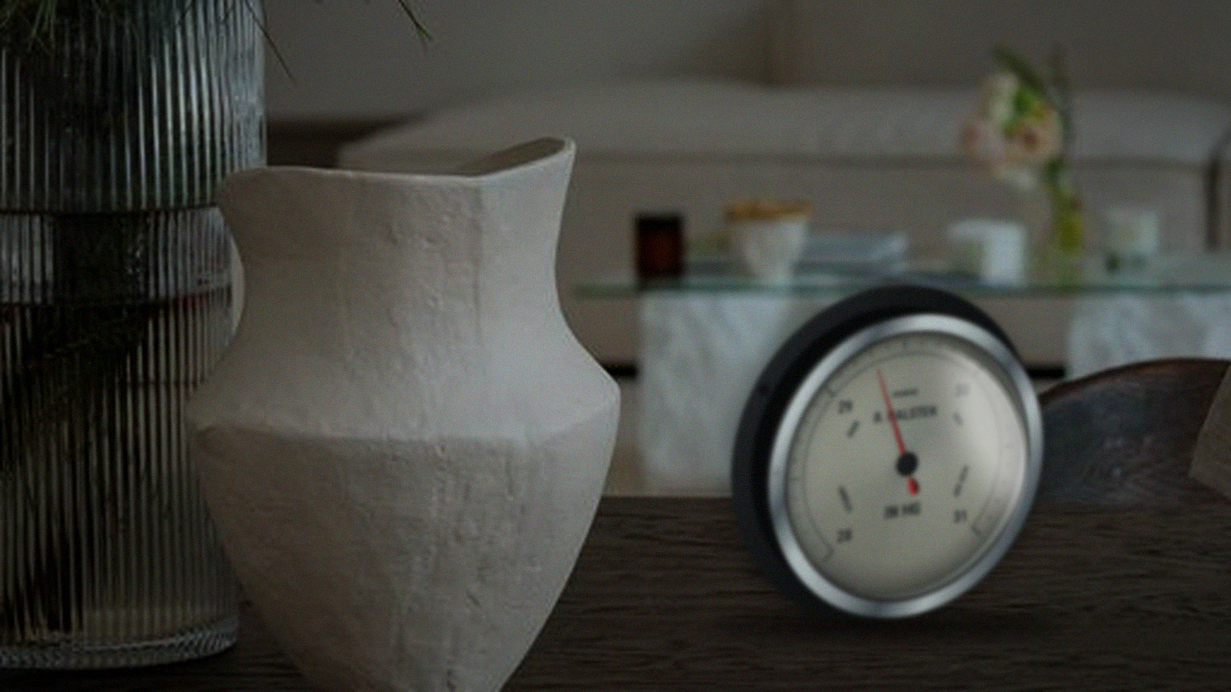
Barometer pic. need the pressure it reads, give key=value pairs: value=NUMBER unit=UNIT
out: value=29.3 unit=inHg
